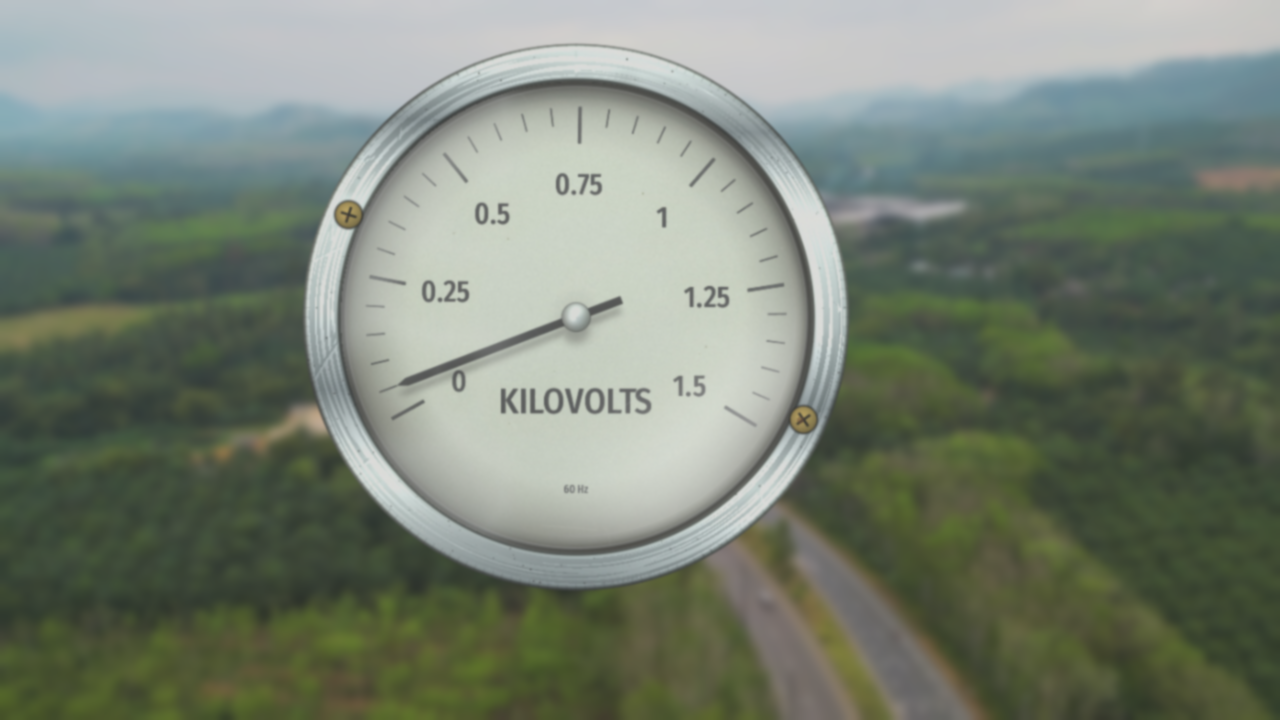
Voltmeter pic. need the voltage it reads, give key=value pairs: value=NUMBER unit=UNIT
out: value=0.05 unit=kV
